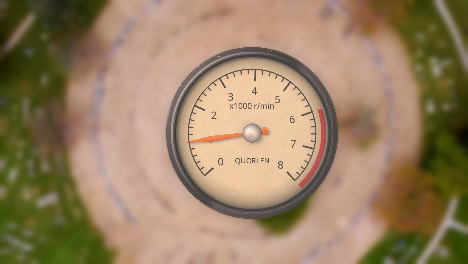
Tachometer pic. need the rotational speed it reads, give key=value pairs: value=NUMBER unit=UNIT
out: value=1000 unit=rpm
